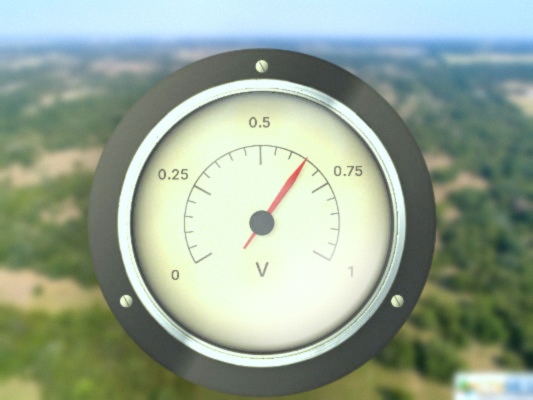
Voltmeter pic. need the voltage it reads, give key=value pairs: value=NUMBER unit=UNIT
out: value=0.65 unit=V
